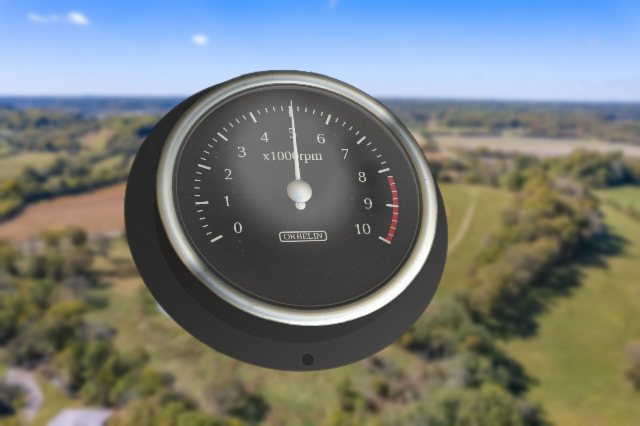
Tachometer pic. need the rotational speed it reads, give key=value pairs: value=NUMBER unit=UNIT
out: value=5000 unit=rpm
